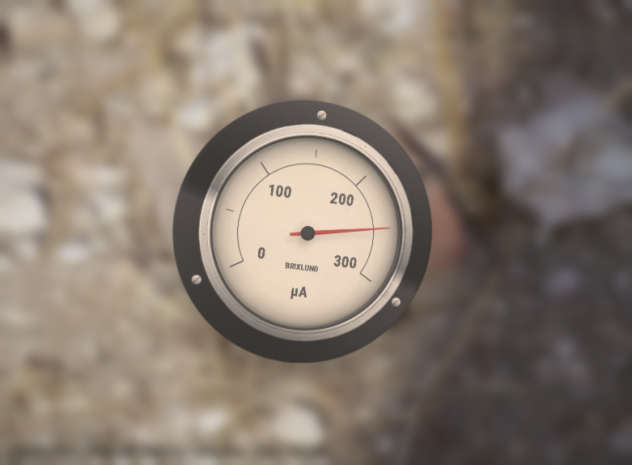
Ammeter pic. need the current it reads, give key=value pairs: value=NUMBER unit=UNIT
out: value=250 unit=µA
